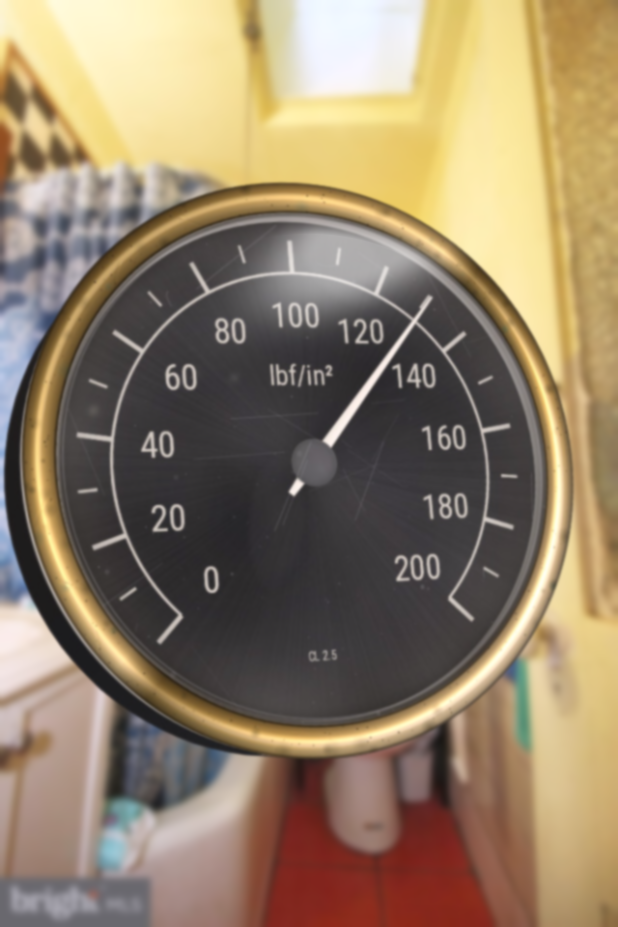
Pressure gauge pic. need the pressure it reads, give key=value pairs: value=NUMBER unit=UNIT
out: value=130 unit=psi
